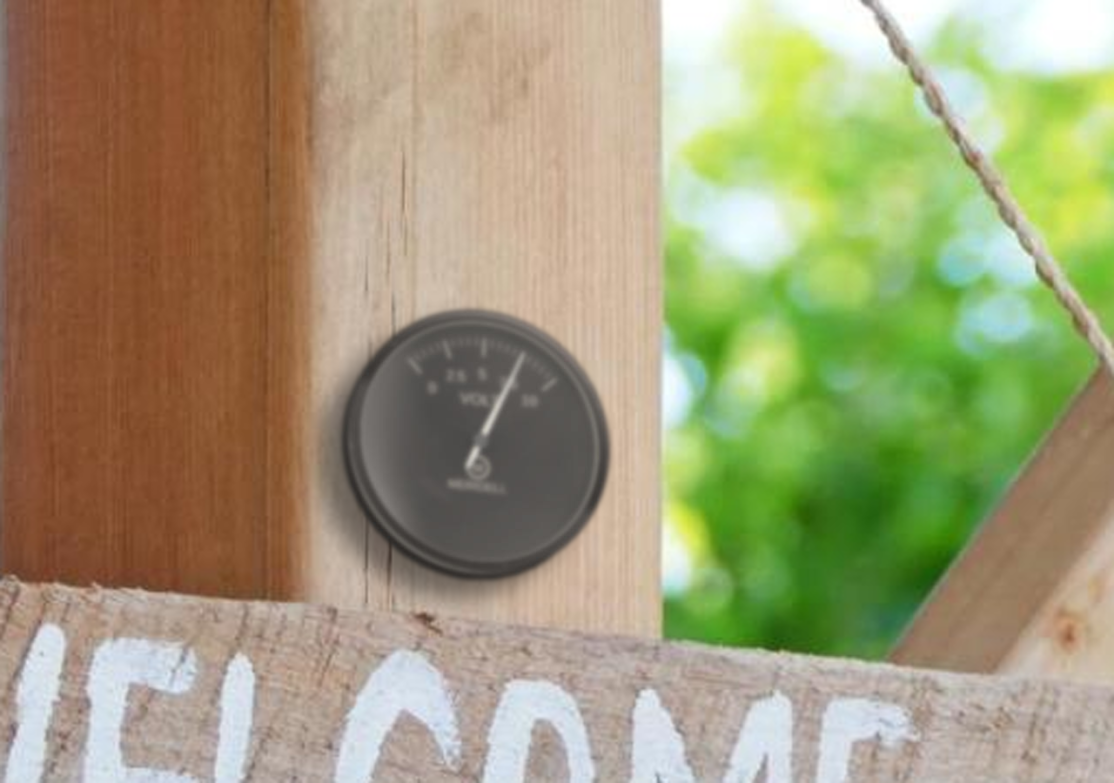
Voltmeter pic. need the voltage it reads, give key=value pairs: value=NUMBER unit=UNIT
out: value=7.5 unit=V
